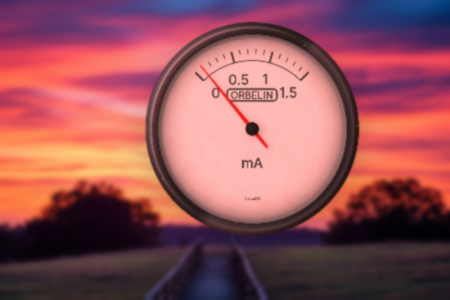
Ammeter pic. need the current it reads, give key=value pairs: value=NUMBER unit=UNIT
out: value=0.1 unit=mA
